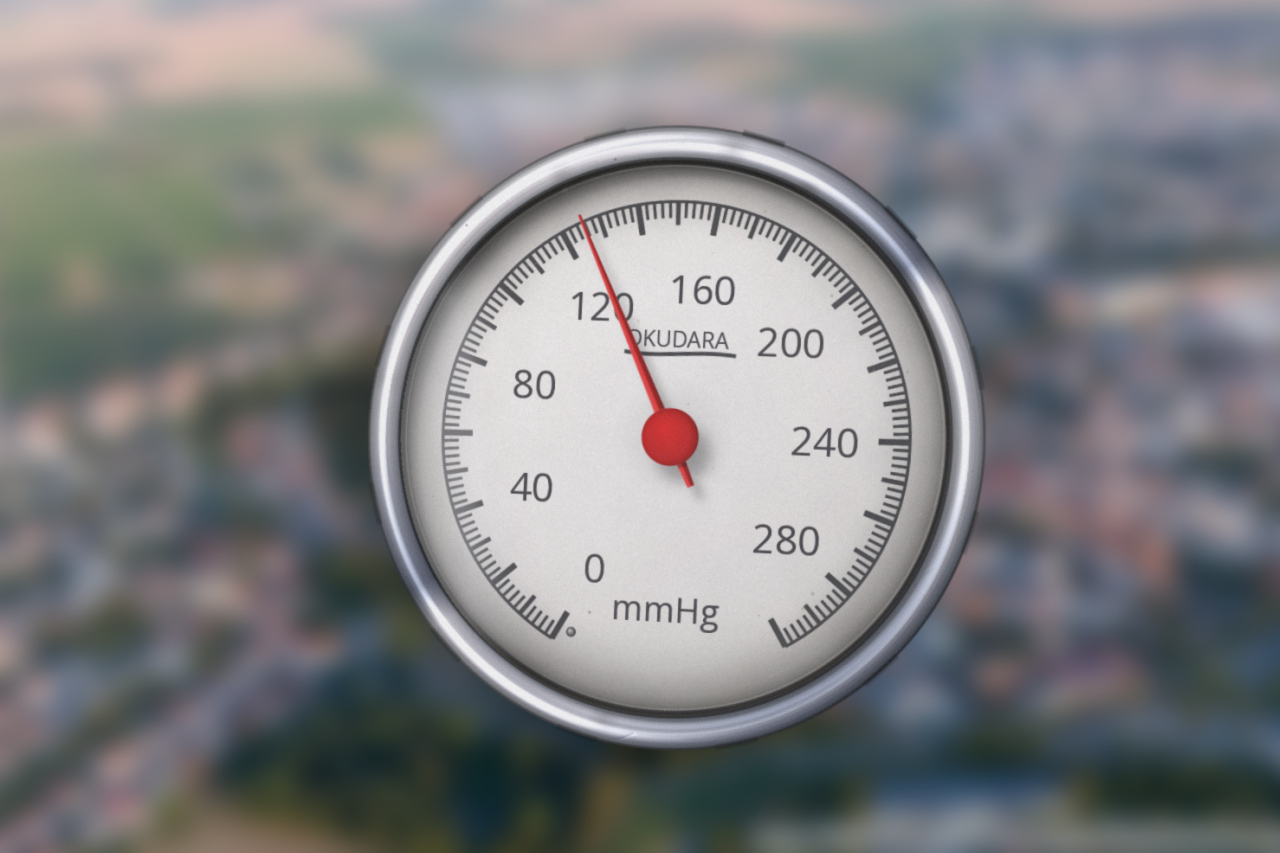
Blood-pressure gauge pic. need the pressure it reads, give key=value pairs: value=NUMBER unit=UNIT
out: value=126 unit=mmHg
